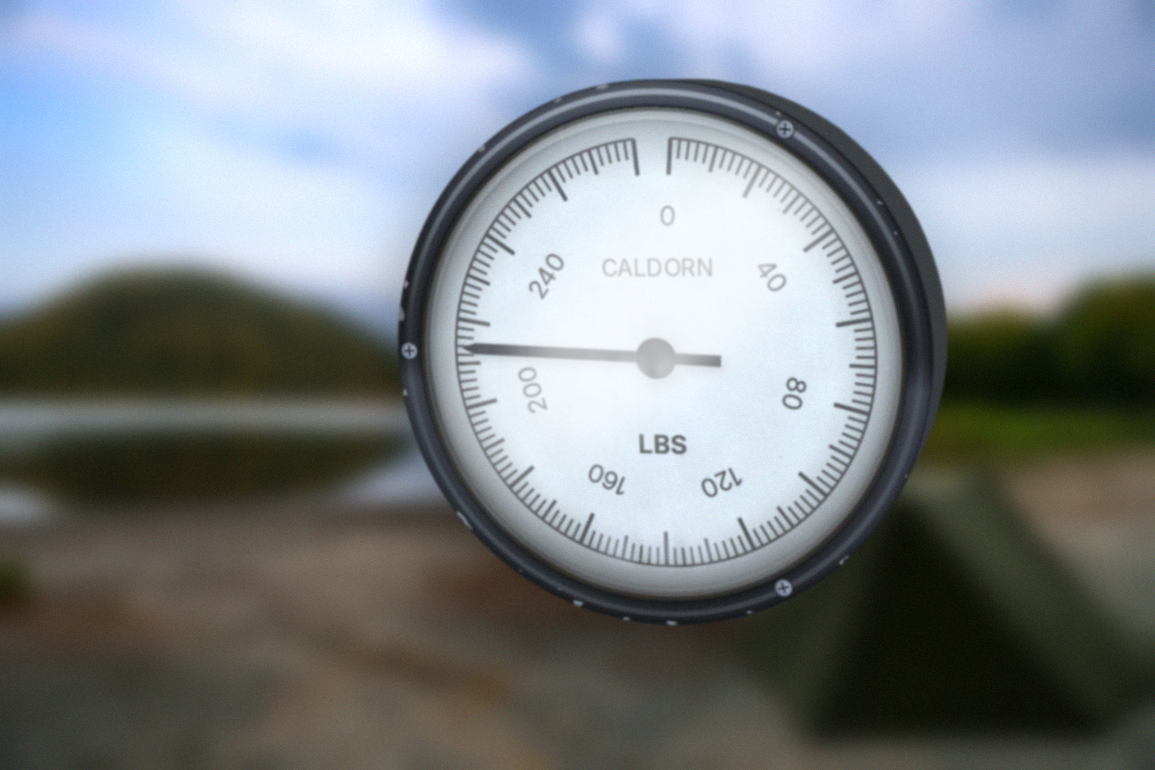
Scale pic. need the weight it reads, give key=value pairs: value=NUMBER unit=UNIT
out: value=214 unit=lb
